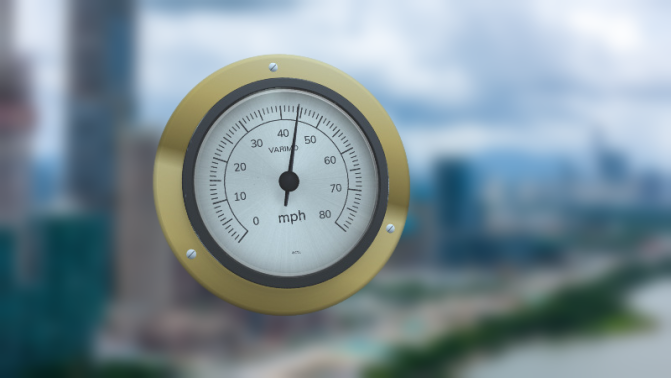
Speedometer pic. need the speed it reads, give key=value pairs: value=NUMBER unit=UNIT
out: value=44 unit=mph
